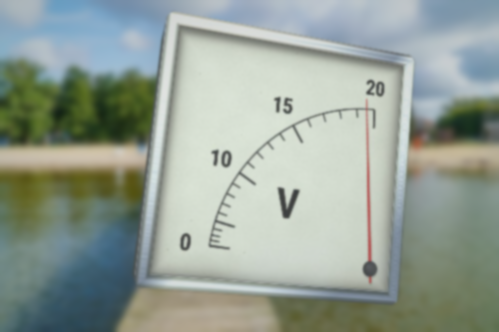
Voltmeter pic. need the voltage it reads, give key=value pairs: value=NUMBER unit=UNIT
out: value=19.5 unit=V
